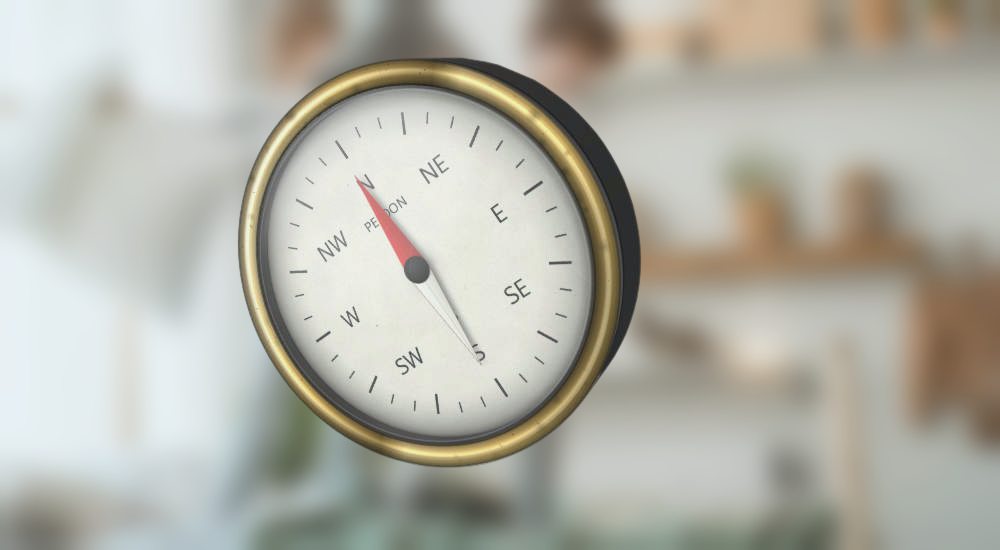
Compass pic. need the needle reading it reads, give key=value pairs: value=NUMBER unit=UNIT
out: value=0 unit=°
